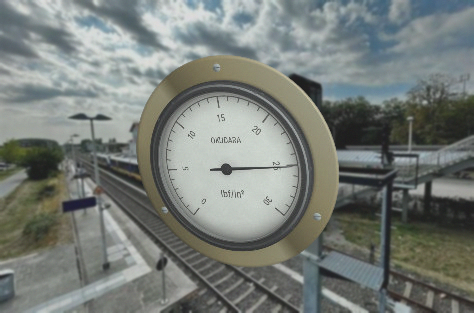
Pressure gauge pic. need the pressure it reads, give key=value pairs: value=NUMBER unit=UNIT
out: value=25 unit=psi
